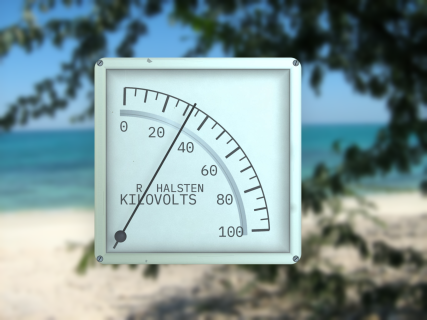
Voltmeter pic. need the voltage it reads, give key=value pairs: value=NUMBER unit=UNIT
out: value=32.5 unit=kV
